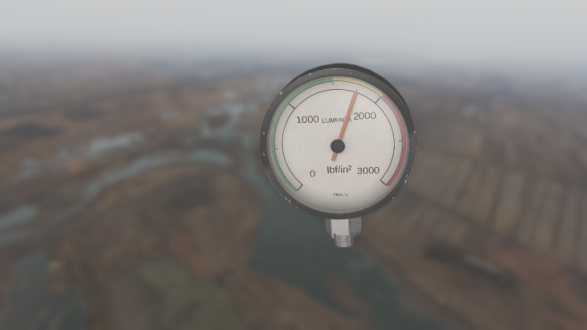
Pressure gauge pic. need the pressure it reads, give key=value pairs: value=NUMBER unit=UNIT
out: value=1750 unit=psi
